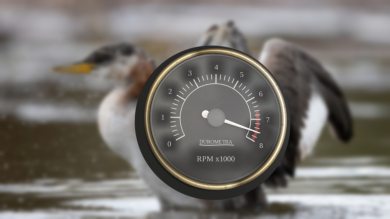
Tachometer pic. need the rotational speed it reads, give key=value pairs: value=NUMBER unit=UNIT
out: value=7600 unit=rpm
